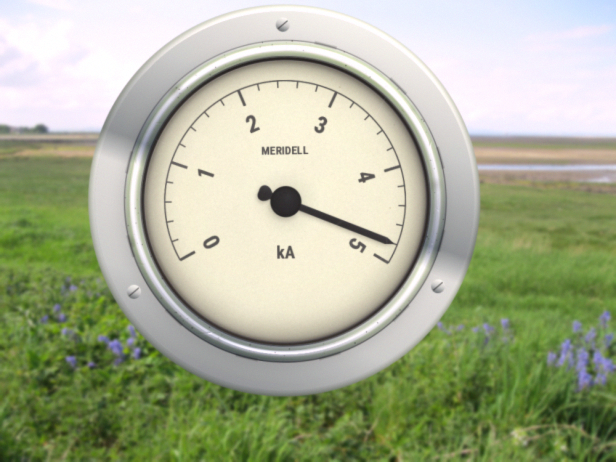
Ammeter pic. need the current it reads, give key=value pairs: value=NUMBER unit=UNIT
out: value=4.8 unit=kA
